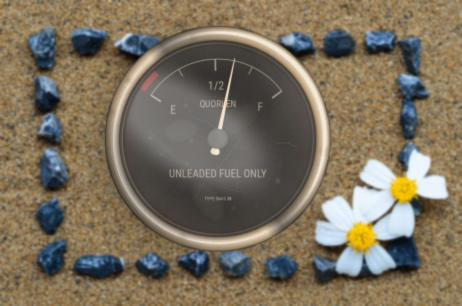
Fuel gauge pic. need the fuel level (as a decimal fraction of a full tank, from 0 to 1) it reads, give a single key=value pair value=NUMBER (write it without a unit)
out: value=0.625
